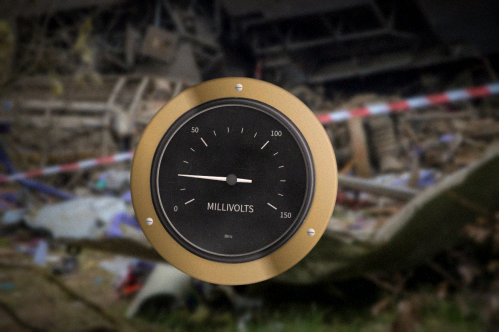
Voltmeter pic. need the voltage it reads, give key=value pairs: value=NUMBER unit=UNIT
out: value=20 unit=mV
